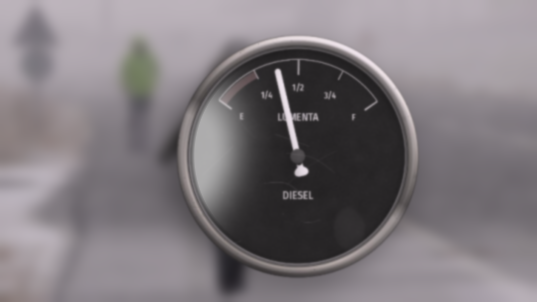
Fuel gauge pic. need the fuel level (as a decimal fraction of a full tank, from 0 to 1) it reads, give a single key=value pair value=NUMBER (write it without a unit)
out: value=0.375
